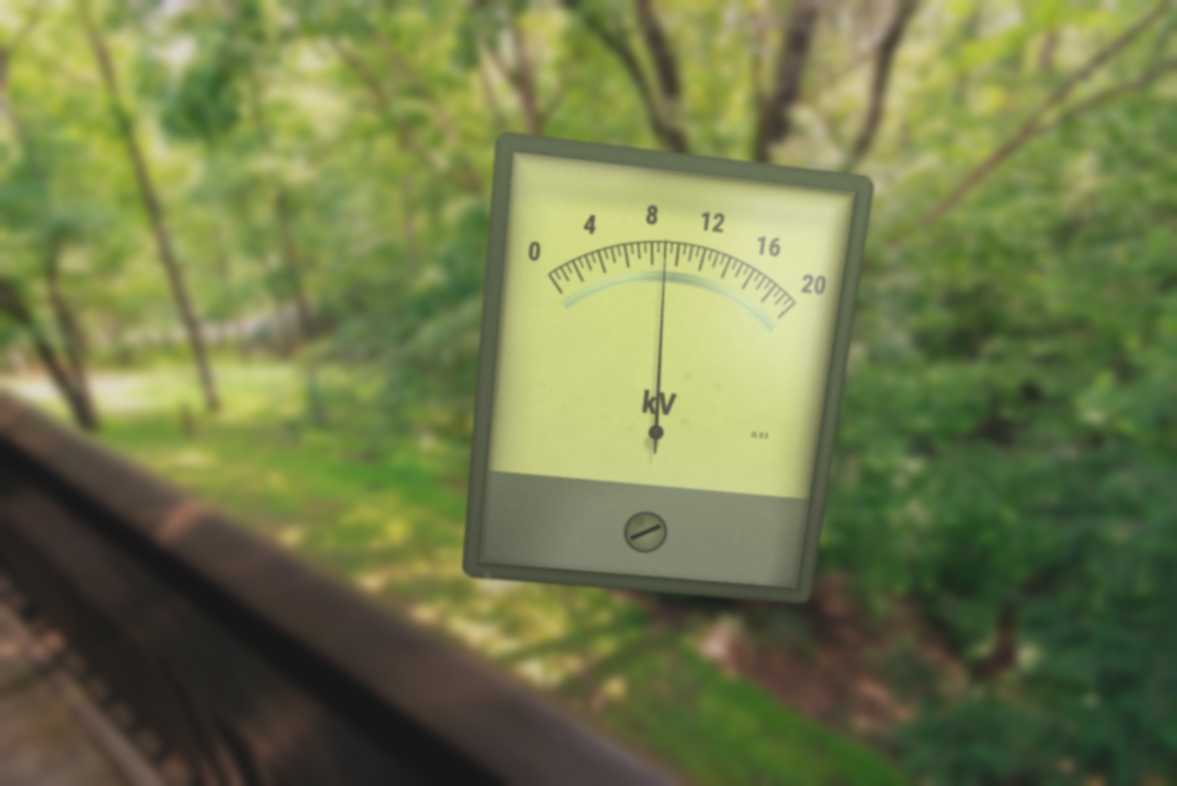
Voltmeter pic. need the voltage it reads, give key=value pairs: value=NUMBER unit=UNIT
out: value=9 unit=kV
